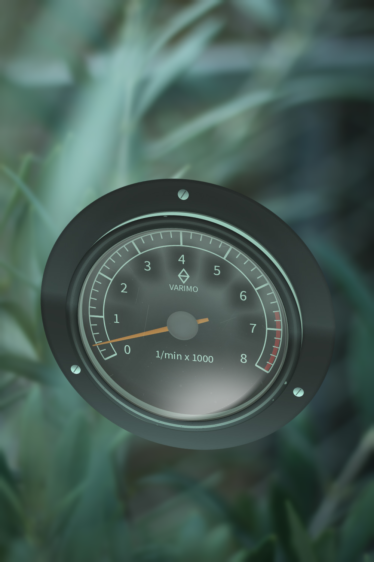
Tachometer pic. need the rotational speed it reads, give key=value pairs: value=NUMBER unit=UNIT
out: value=400 unit=rpm
